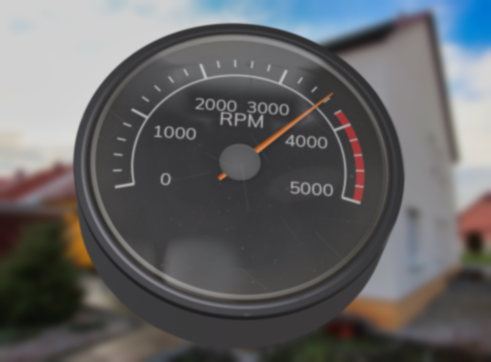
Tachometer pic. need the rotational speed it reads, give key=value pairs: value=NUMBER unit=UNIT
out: value=3600 unit=rpm
